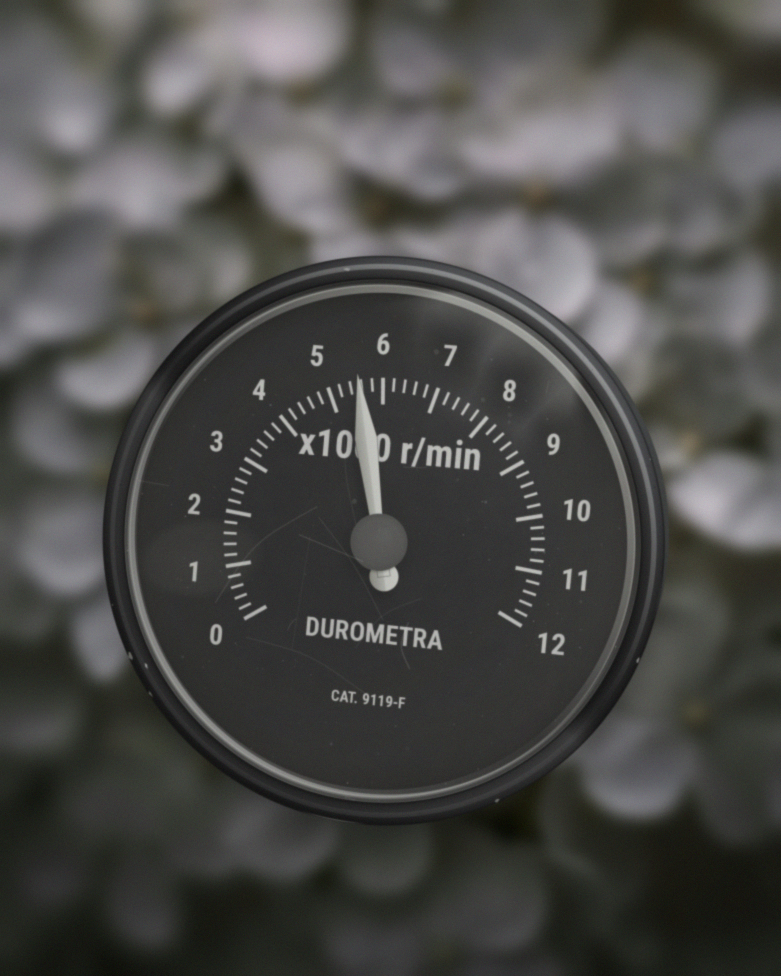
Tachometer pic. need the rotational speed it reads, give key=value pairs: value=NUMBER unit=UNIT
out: value=5600 unit=rpm
